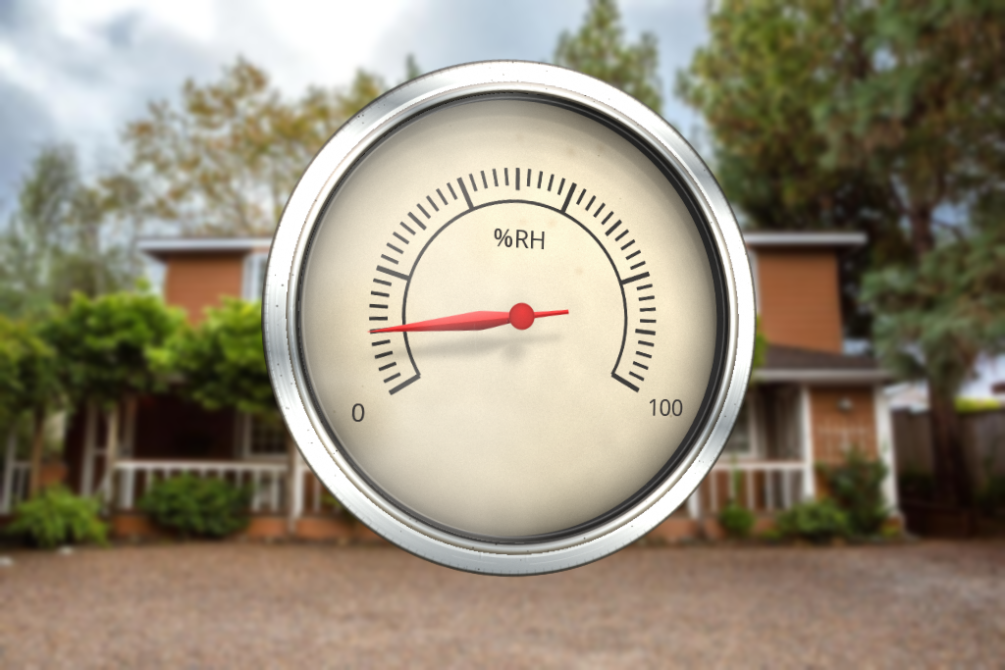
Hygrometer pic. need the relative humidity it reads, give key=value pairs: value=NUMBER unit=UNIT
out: value=10 unit=%
